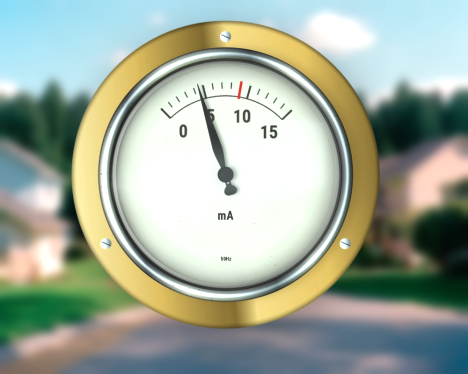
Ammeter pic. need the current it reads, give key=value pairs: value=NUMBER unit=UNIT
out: value=4.5 unit=mA
